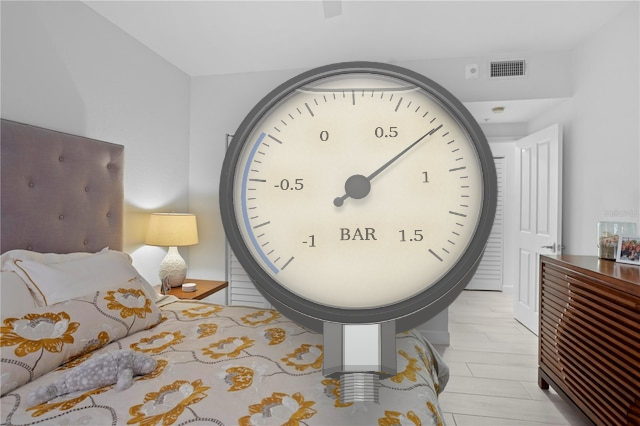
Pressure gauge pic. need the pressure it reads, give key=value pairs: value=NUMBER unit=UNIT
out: value=0.75 unit=bar
